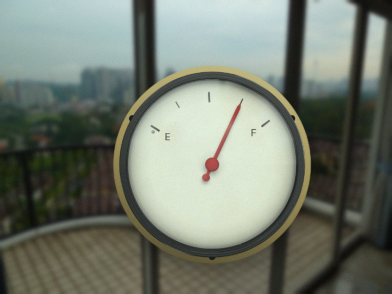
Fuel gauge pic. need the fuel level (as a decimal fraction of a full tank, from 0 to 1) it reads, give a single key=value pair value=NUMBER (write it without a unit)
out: value=0.75
